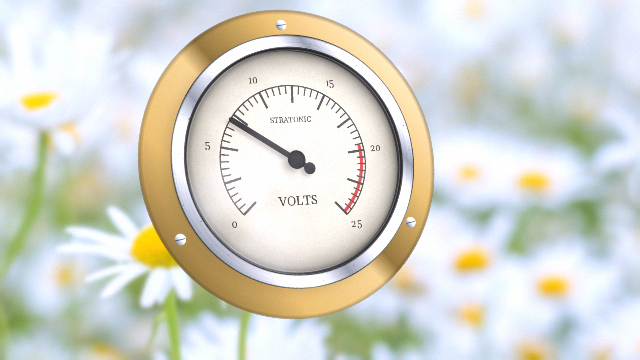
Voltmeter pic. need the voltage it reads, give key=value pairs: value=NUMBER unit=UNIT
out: value=7 unit=V
